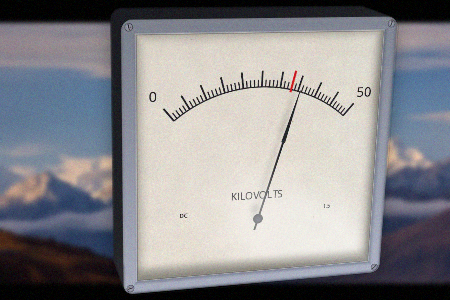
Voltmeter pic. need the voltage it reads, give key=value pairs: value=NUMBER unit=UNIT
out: value=35 unit=kV
